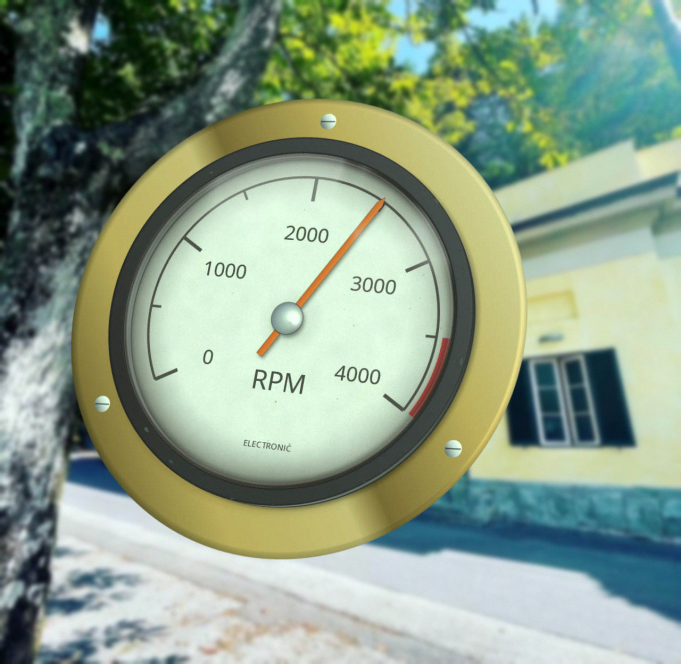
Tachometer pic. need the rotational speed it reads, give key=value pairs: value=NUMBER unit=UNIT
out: value=2500 unit=rpm
